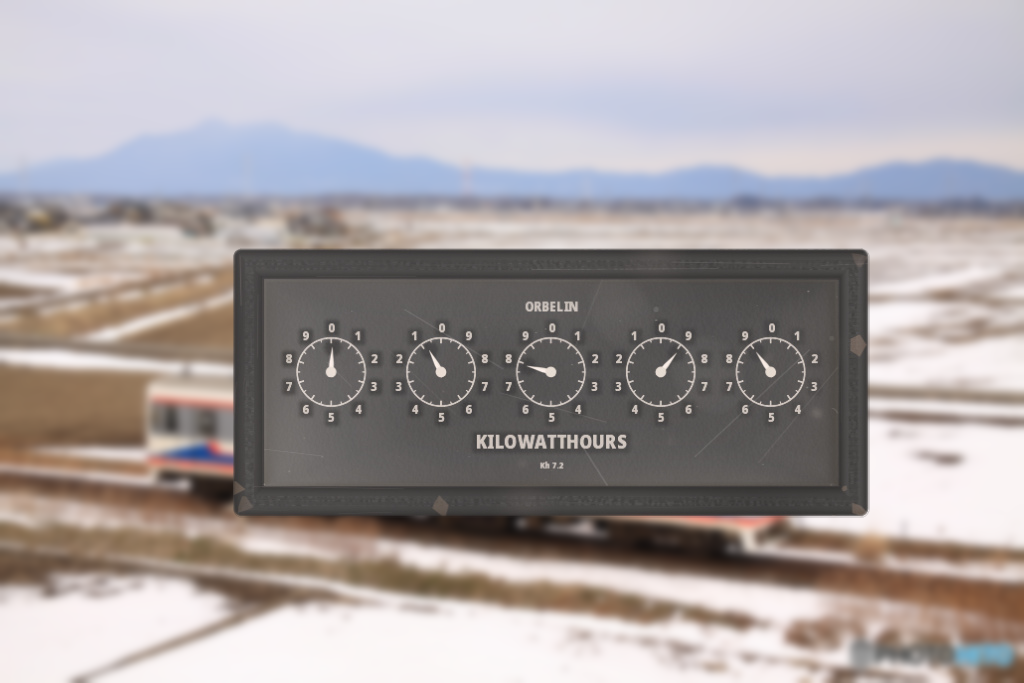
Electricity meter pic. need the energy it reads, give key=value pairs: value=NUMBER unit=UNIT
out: value=789 unit=kWh
